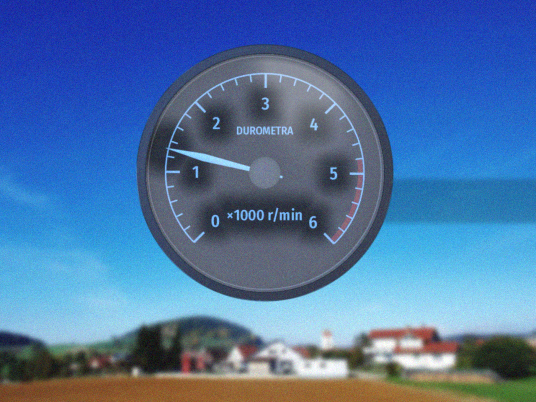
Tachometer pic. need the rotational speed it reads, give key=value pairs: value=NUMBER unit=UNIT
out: value=1300 unit=rpm
